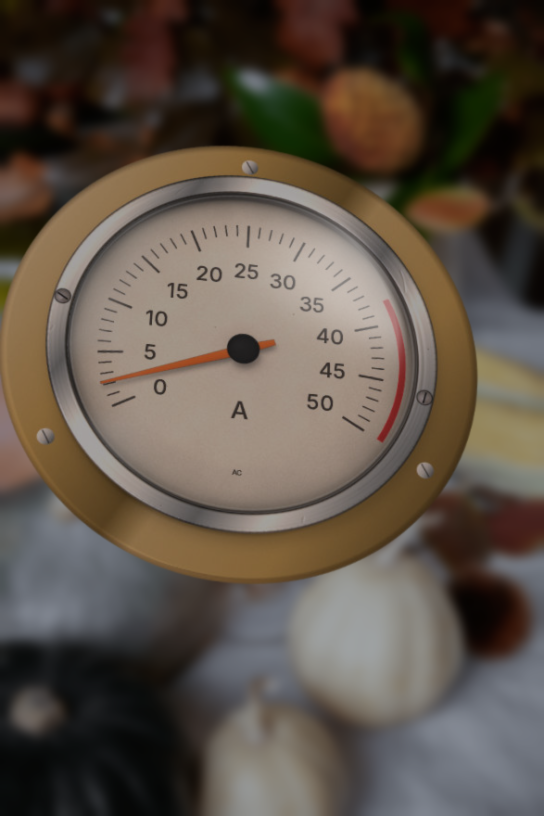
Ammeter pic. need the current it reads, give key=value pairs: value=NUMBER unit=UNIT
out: value=2 unit=A
